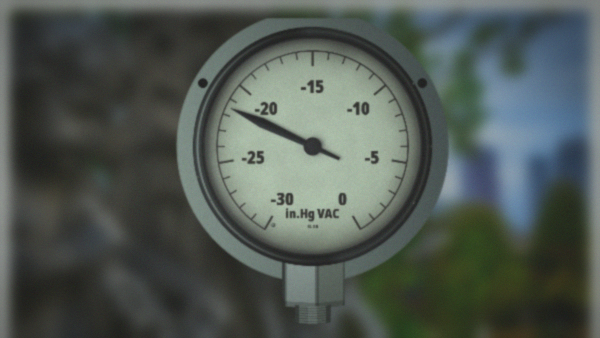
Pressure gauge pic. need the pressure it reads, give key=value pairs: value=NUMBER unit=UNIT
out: value=-21.5 unit=inHg
